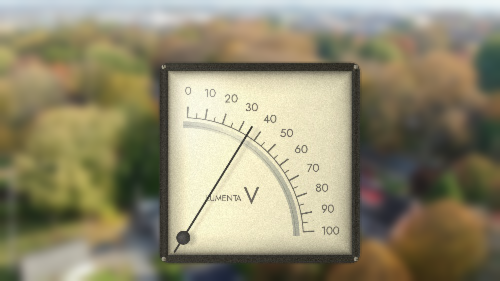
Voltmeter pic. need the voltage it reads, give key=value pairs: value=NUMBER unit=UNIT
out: value=35 unit=V
